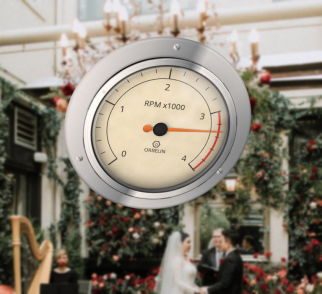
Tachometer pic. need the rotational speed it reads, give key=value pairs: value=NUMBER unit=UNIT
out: value=3300 unit=rpm
